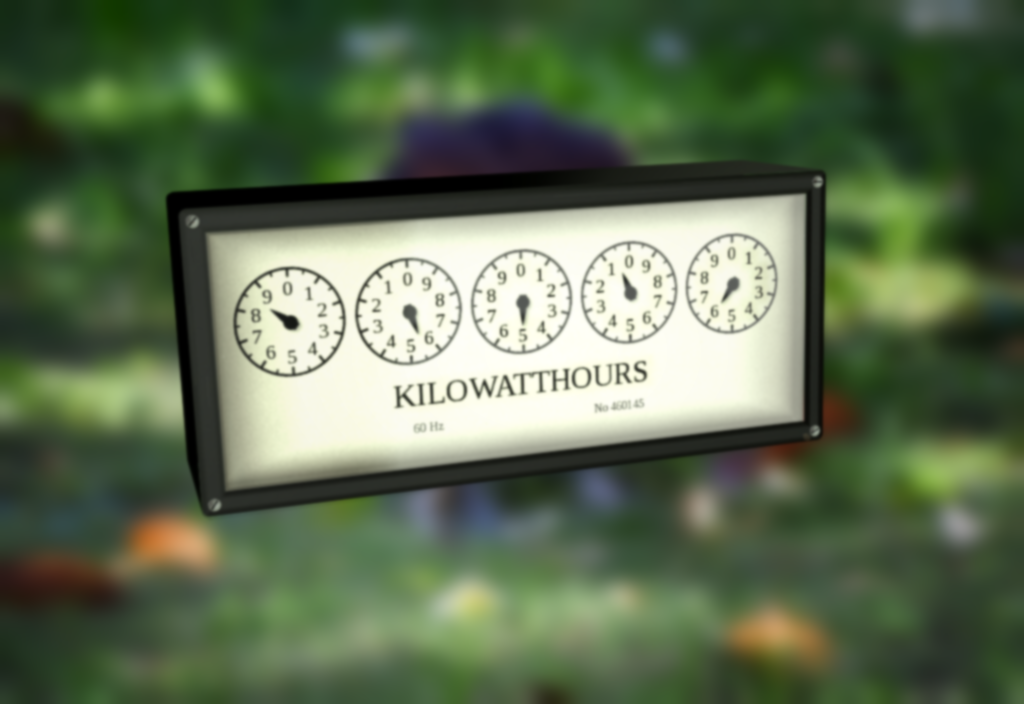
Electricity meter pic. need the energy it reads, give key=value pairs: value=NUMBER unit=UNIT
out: value=85506 unit=kWh
